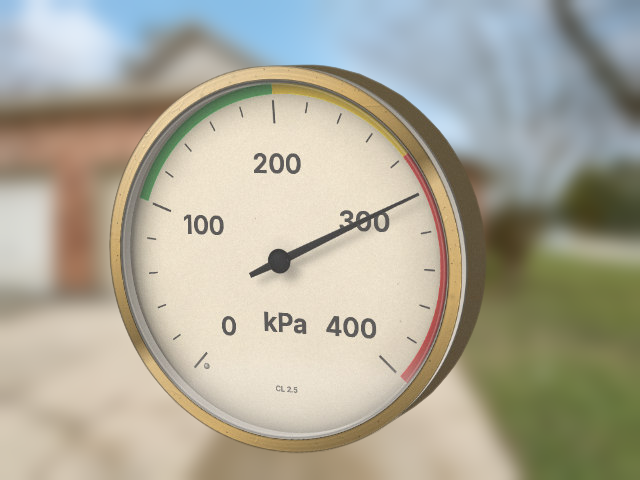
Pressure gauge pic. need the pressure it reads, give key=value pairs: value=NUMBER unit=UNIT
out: value=300 unit=kPa
